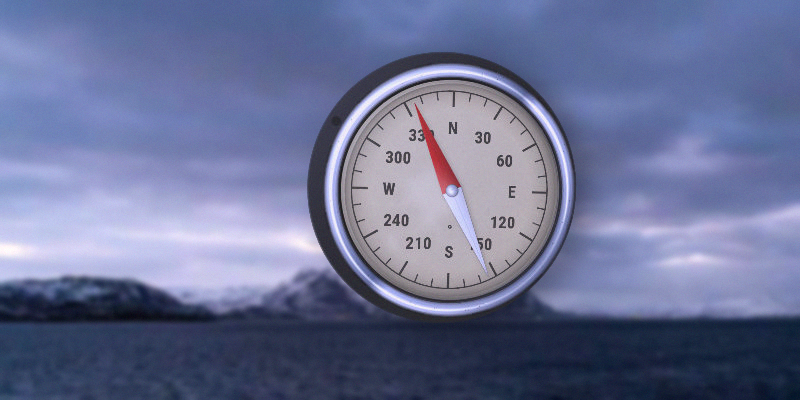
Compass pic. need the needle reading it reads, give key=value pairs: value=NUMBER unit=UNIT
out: value=335 unit=°
